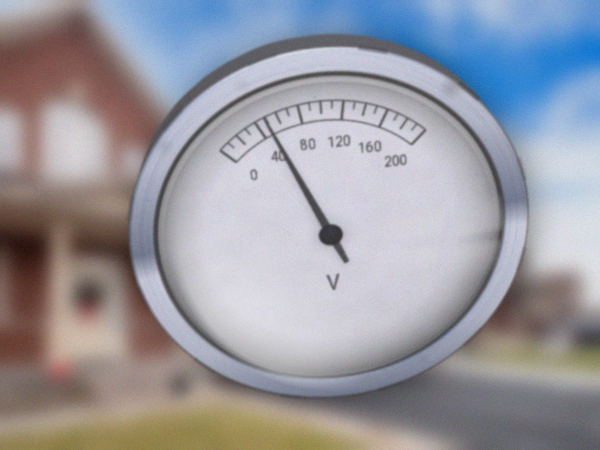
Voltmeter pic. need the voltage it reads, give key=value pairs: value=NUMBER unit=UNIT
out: value=50 unit=V
